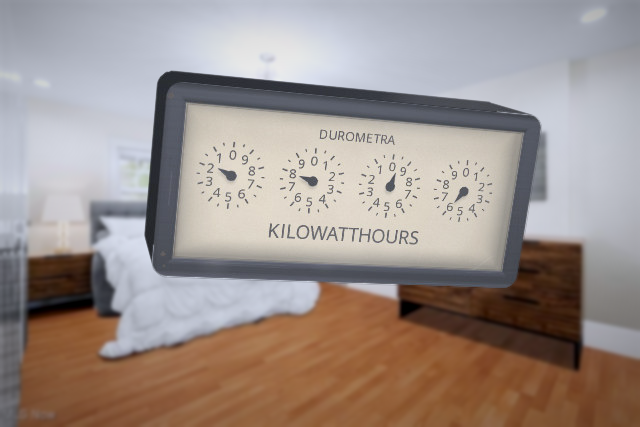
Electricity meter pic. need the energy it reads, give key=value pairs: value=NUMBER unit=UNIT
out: value=1796 unit=kWh
